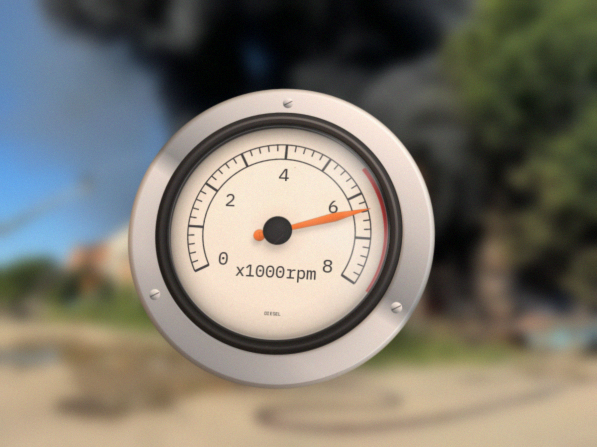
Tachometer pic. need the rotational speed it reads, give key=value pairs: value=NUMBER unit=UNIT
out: value=6400 unit=rpm
